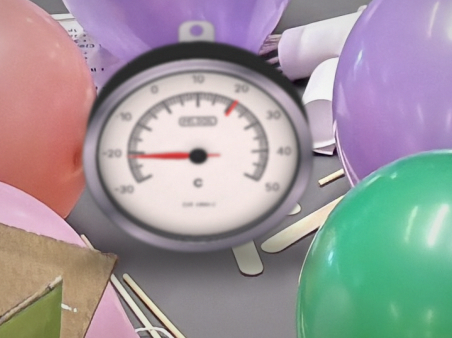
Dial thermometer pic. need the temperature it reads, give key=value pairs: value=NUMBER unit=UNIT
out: value=-20 unit=°C
